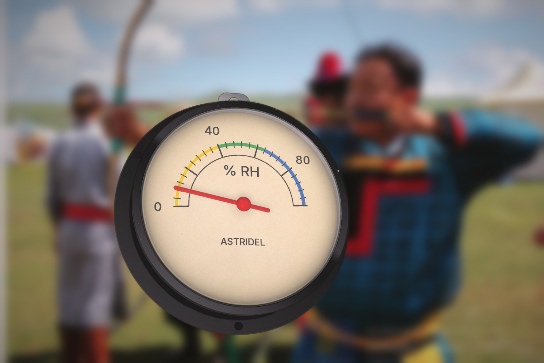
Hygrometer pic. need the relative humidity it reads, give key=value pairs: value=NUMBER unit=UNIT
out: value=8 unit=%
